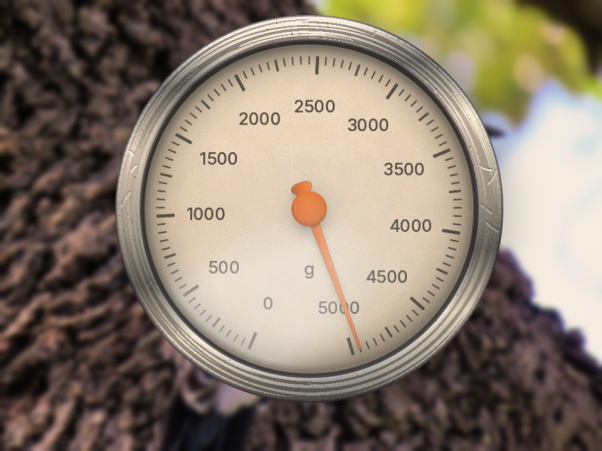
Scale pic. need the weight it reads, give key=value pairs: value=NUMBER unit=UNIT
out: value=4950 unit=g
